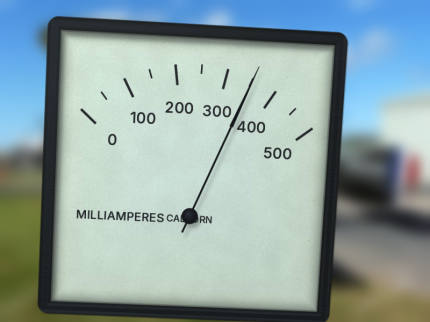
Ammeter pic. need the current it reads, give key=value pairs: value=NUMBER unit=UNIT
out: value=350 unit=mA
